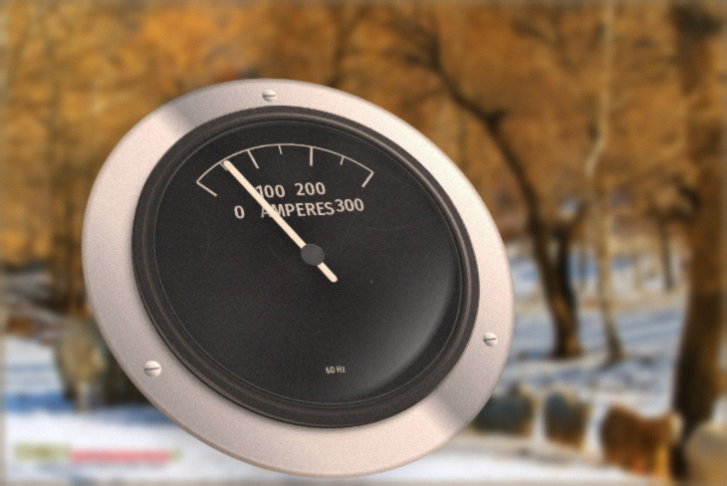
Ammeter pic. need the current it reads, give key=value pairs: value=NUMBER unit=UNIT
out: value=50 unit=A
